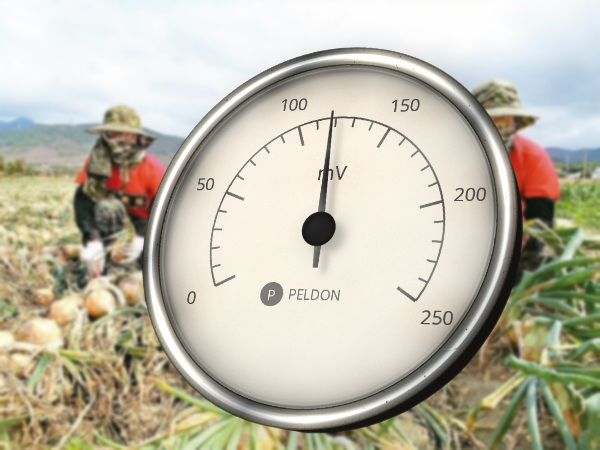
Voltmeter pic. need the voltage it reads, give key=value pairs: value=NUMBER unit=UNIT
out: value=120 unit=mV
